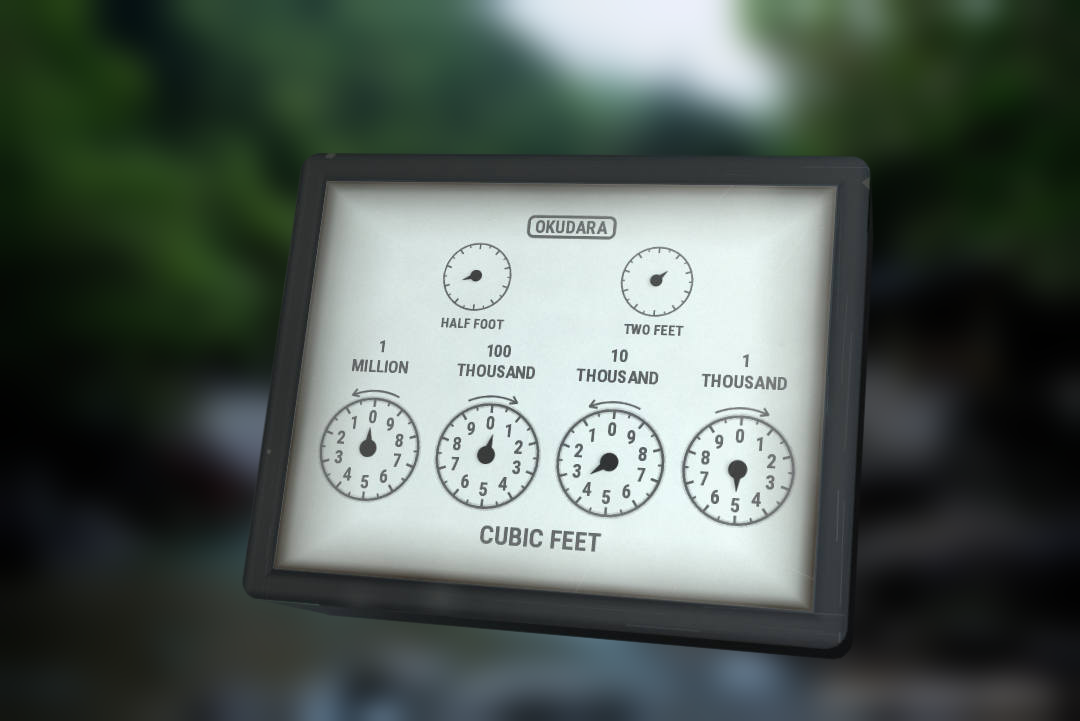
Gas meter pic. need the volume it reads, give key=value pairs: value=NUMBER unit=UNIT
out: value=3500 unit=ft³
